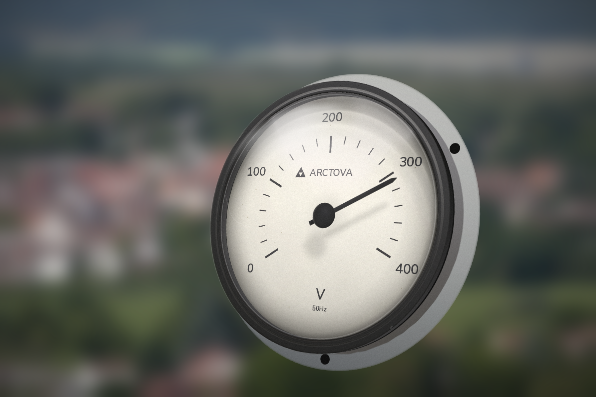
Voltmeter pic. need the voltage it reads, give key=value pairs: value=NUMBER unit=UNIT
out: value=310 unit=V
